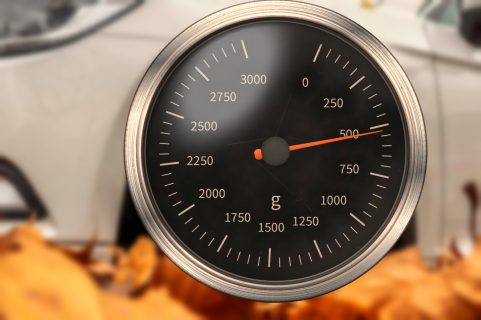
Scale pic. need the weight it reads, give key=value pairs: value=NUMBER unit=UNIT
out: value=525 unit=g
